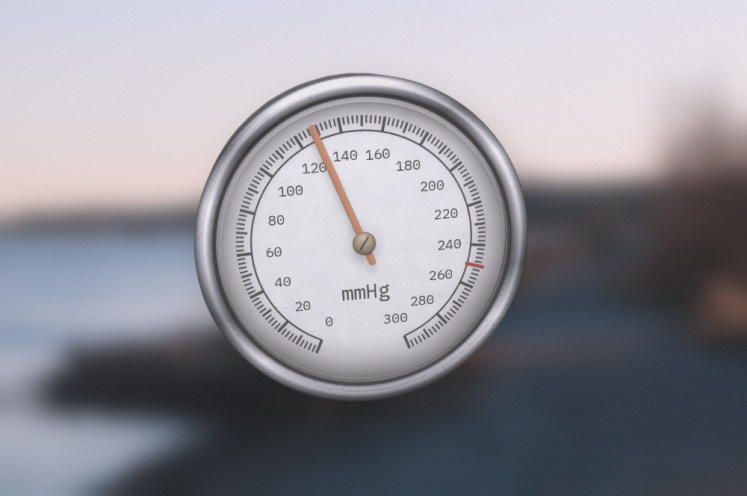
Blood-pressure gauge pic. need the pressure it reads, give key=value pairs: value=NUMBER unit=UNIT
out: value=128 unit=mmHg
